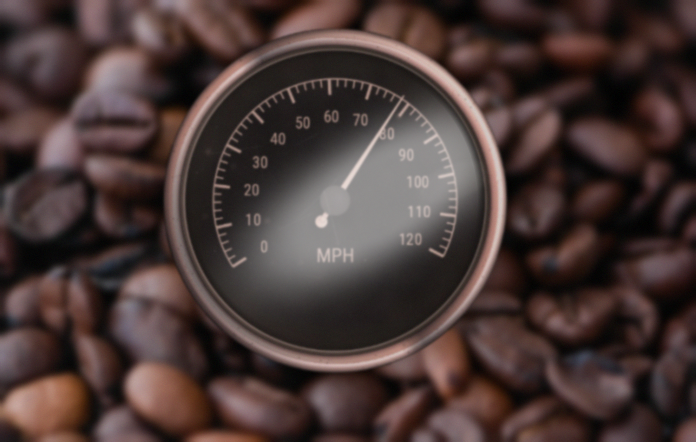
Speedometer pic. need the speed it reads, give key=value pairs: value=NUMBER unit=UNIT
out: value=78 unit=mph
